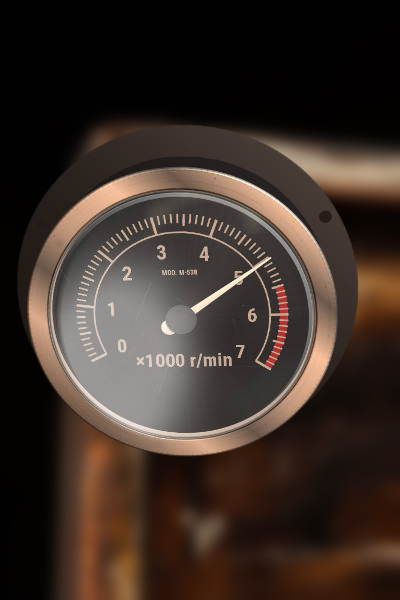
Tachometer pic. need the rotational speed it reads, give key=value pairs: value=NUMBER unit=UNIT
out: value=5000 unit=rpm
